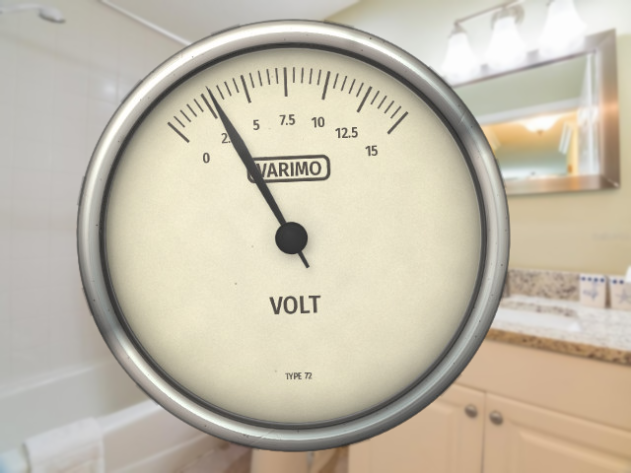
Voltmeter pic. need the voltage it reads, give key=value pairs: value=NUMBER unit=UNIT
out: value=3 unit=V
